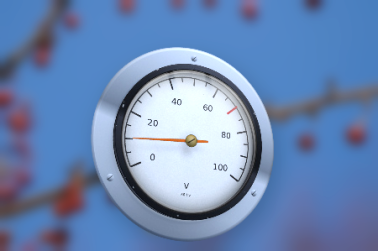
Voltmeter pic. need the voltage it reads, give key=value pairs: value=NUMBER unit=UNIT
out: value=10 unit=V
